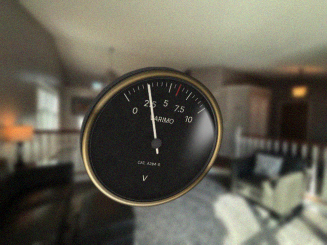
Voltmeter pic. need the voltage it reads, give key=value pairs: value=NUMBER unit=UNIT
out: value=2.5 unit=V
